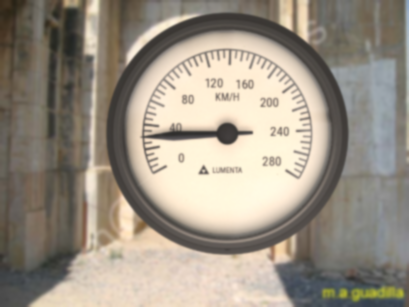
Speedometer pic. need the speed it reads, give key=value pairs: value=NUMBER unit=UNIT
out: value=30 unit=km/h
